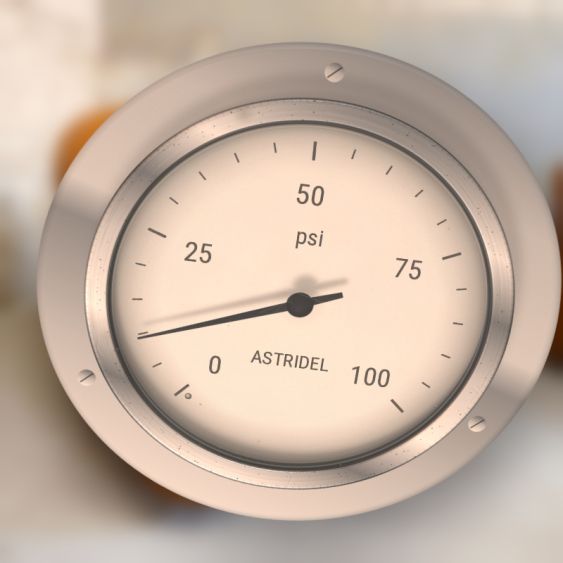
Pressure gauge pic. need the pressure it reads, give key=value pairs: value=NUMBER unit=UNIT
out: value=10 unit=psi
